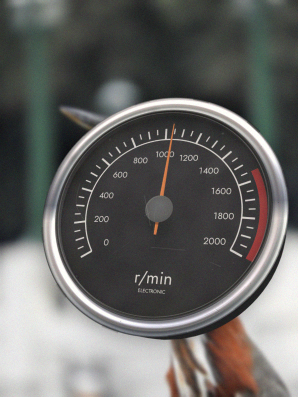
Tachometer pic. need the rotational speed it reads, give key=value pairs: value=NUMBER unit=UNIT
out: value=1050 unit=rpm
